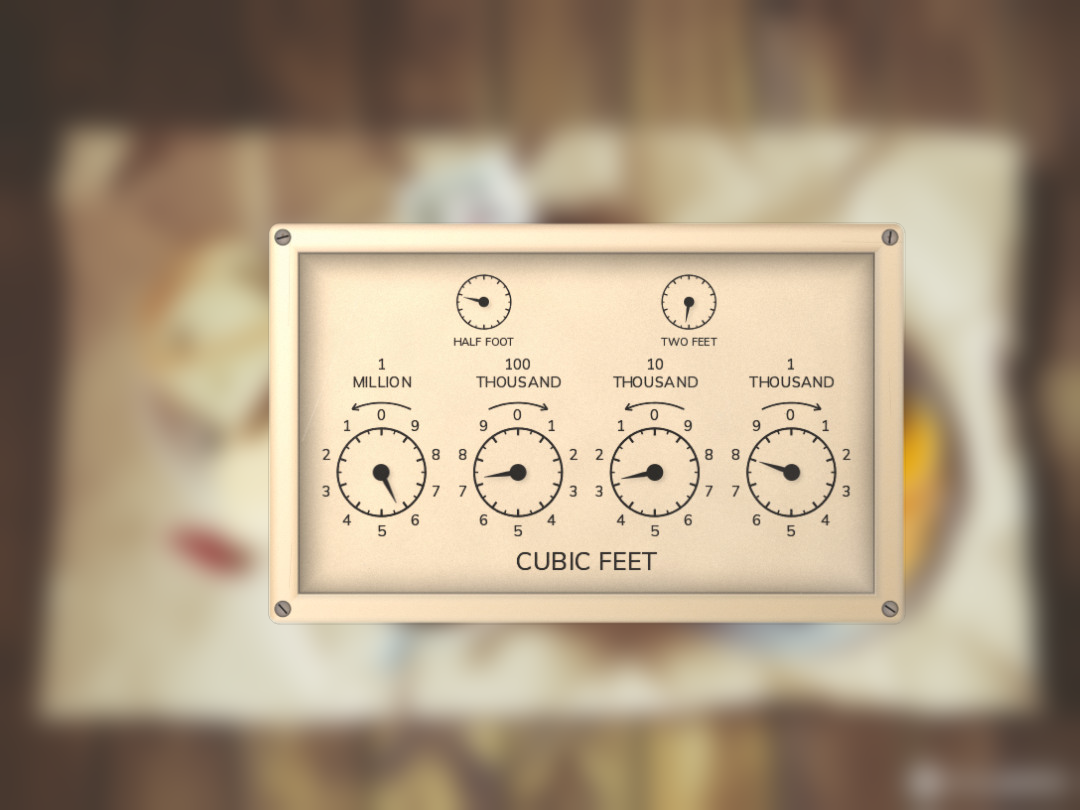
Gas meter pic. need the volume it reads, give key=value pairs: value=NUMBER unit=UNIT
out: value=572800 unit=ft³
